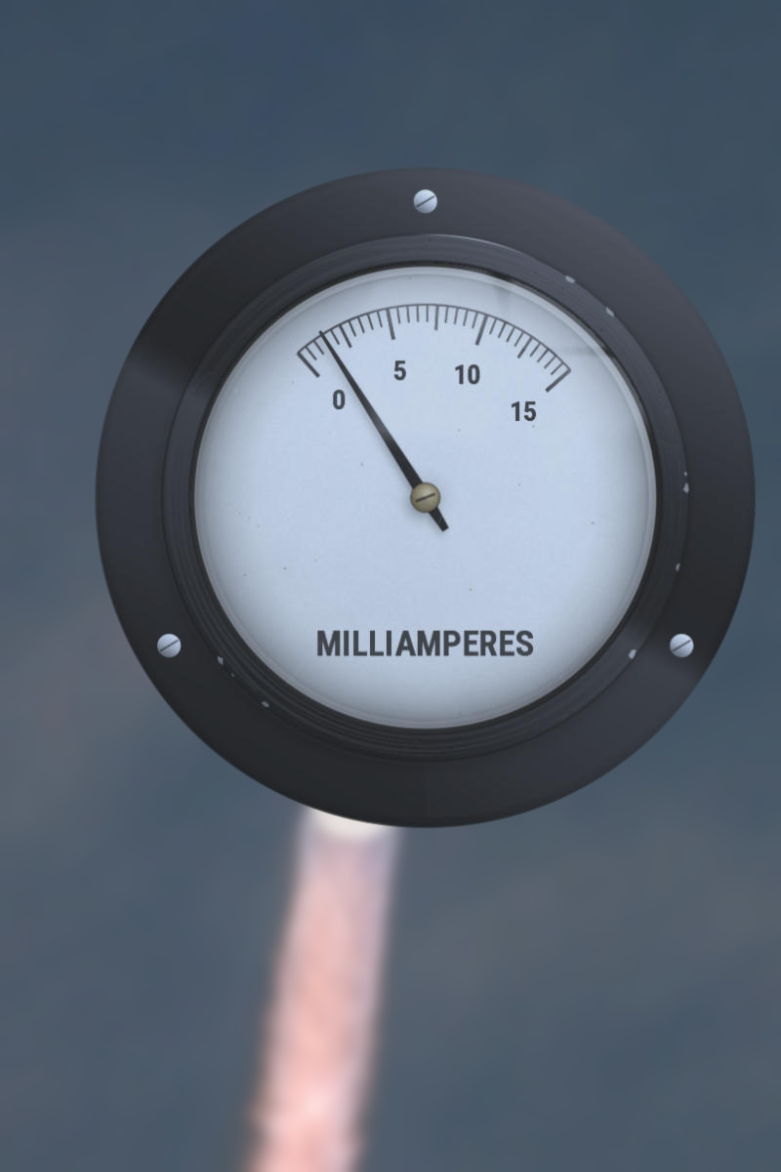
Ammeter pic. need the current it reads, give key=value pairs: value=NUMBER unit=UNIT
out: value=1.5 unit=mA
